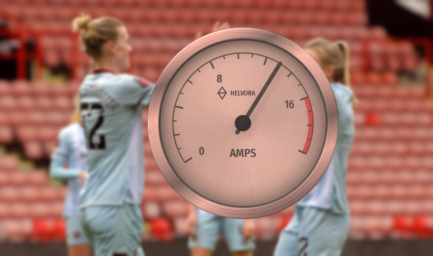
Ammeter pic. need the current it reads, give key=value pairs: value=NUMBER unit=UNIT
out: value=13 unit=A
